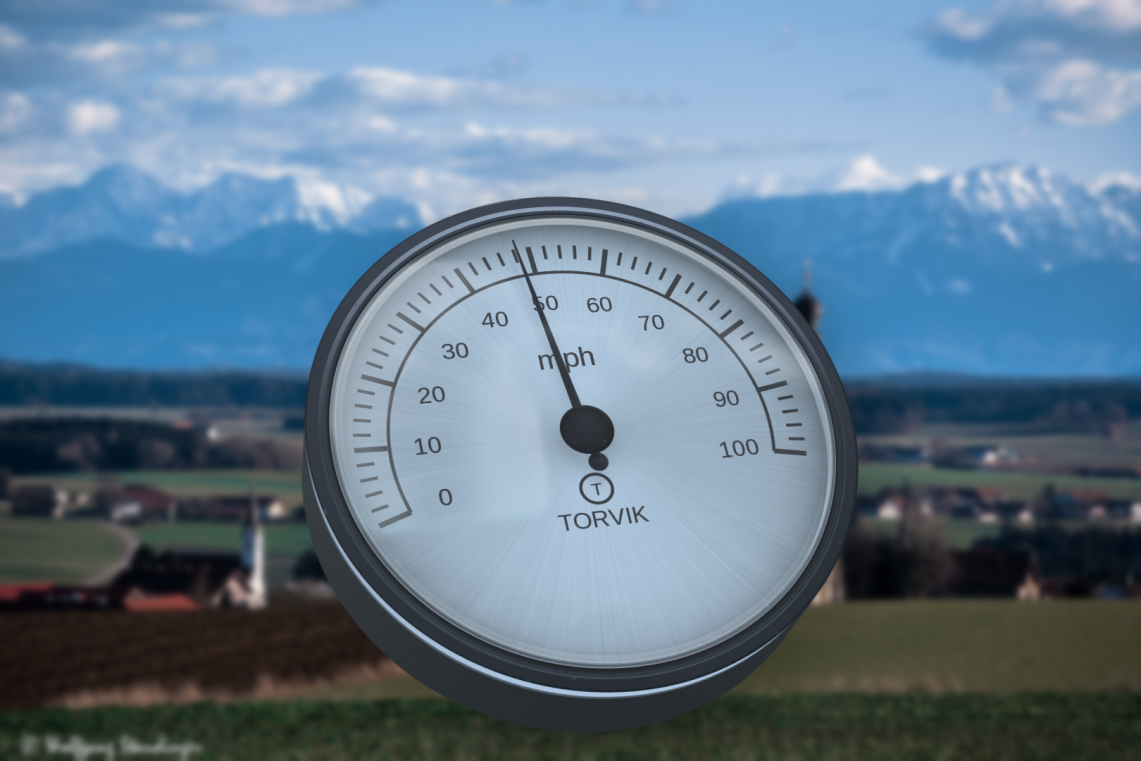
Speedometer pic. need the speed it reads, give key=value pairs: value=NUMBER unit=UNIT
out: value=48 unit=mph
